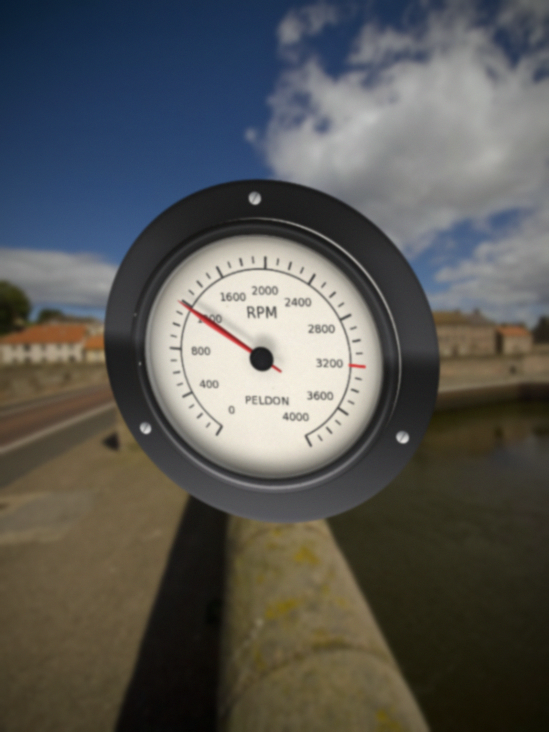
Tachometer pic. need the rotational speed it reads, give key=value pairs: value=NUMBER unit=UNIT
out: value=1200 unit=rpm
